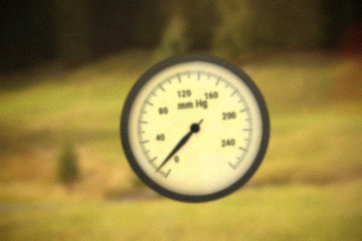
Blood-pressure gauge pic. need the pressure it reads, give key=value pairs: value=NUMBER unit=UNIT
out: value=10 unit=mmHg
